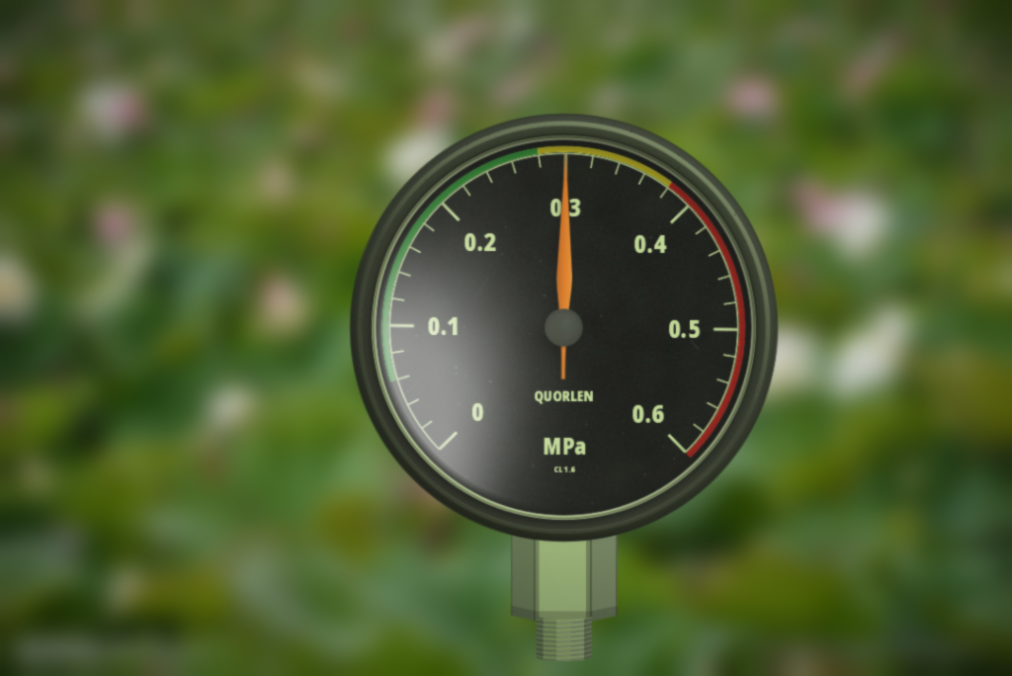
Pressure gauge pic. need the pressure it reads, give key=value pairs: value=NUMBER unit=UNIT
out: value=0.3 unit=MPa
